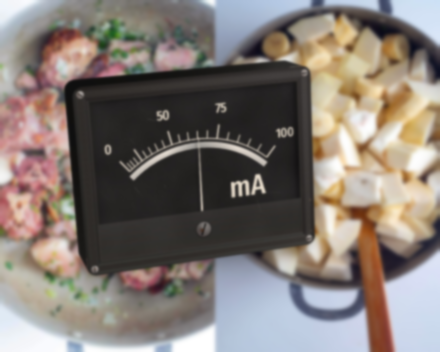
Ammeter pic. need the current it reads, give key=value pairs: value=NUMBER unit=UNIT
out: value=65 unit=mA
